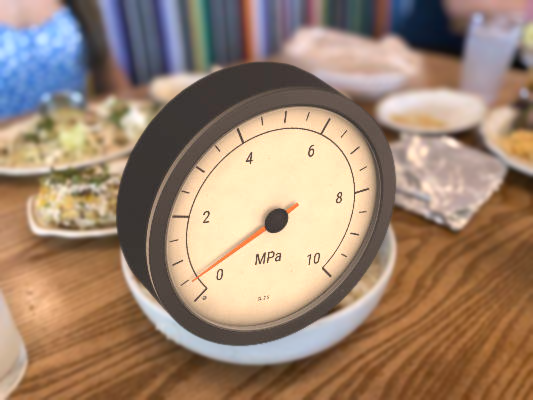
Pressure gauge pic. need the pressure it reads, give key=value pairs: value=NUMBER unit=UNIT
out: value=0.5 unit=MPa
